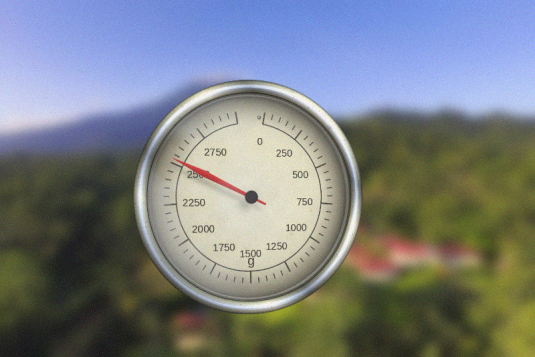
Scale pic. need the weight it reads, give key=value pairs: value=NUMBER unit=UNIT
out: value=2525 unit=g
